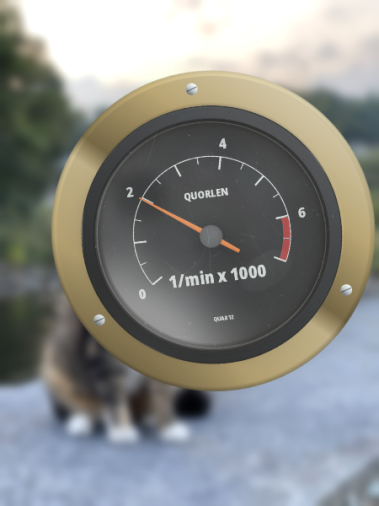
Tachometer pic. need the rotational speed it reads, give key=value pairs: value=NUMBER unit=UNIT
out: value=2000 unit=rpm
